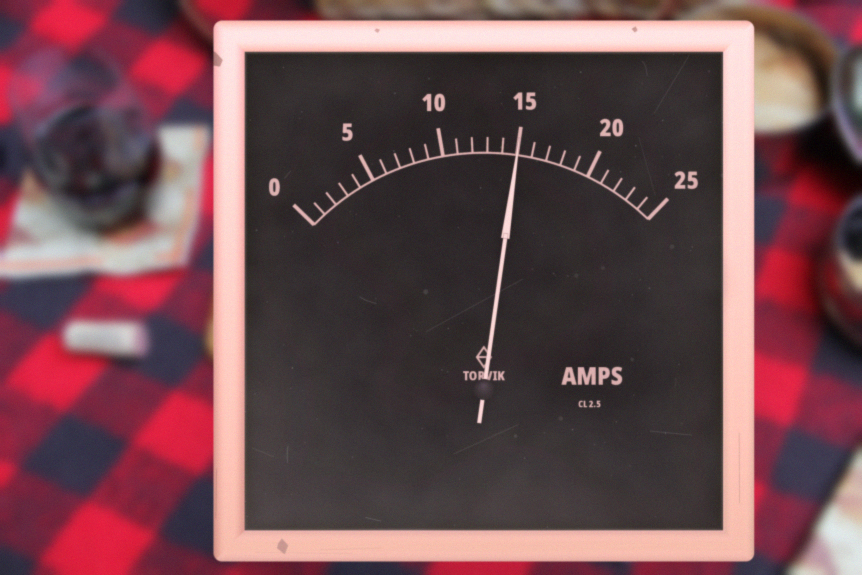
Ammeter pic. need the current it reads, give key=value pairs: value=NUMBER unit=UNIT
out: value=15 unit=A
